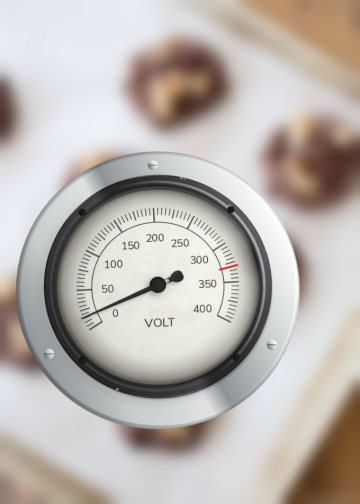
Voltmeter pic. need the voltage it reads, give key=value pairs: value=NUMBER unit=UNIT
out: value=15 unit=V
